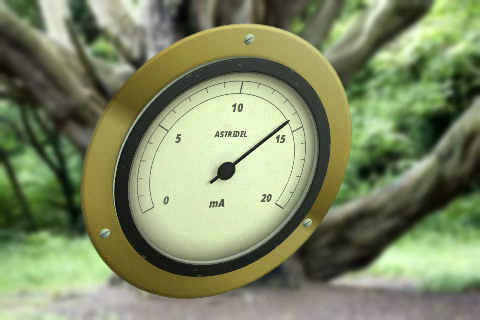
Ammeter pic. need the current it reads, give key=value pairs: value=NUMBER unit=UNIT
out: value=14 unit=mA
